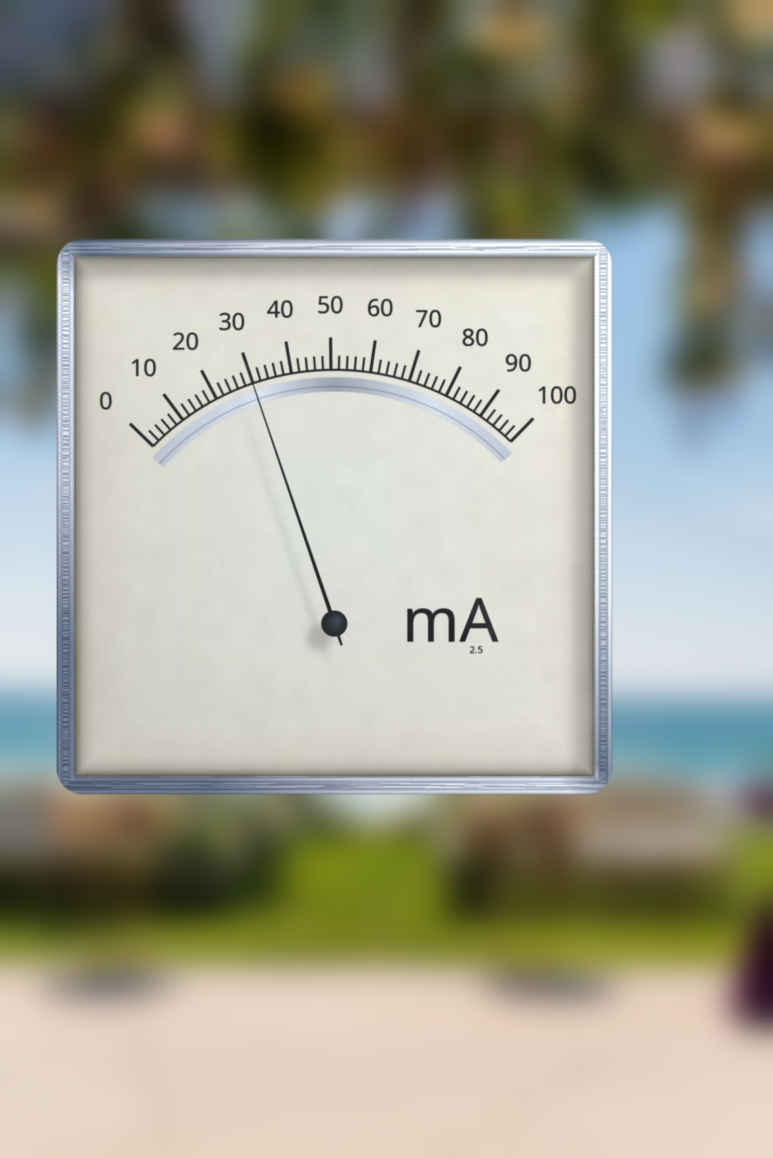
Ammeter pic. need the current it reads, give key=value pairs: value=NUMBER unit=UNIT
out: value=30 unit=mA
